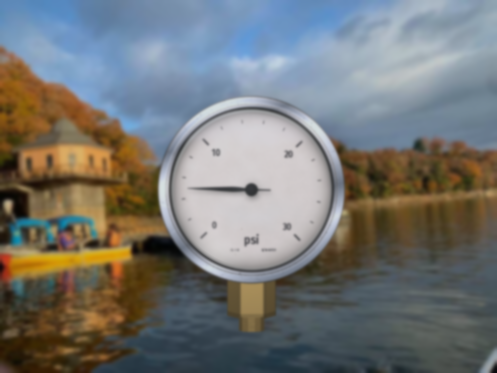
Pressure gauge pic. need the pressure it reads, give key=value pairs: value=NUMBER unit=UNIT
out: value=5 unit=psi
